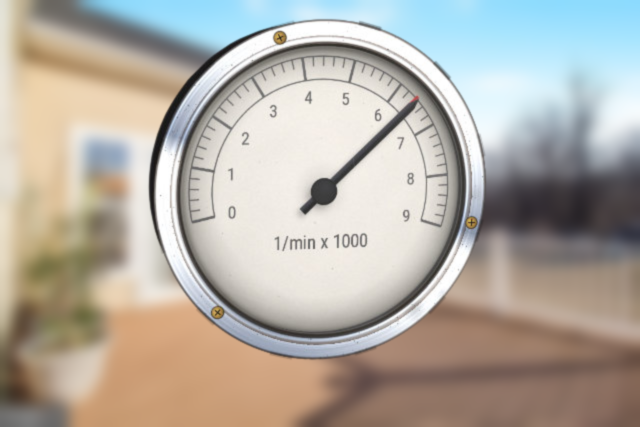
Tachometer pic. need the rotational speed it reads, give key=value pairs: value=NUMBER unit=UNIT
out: value=6400 unit=rpm
